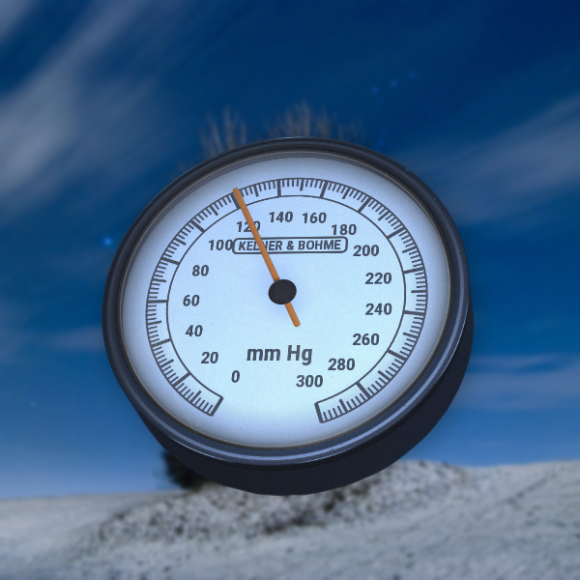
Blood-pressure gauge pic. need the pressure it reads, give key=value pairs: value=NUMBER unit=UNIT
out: value=122 unit=mmHg
